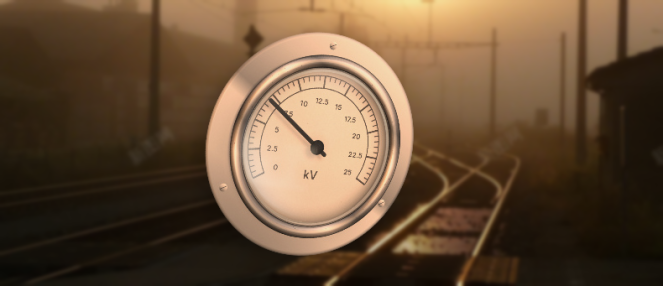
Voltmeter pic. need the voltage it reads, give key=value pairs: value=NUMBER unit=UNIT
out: value=7 unit=kV
